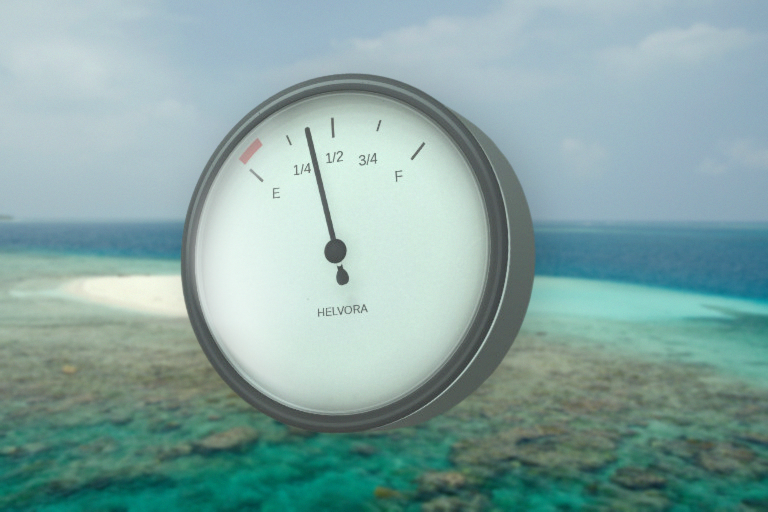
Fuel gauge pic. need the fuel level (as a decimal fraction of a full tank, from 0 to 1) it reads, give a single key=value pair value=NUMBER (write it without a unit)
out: value=0.375
